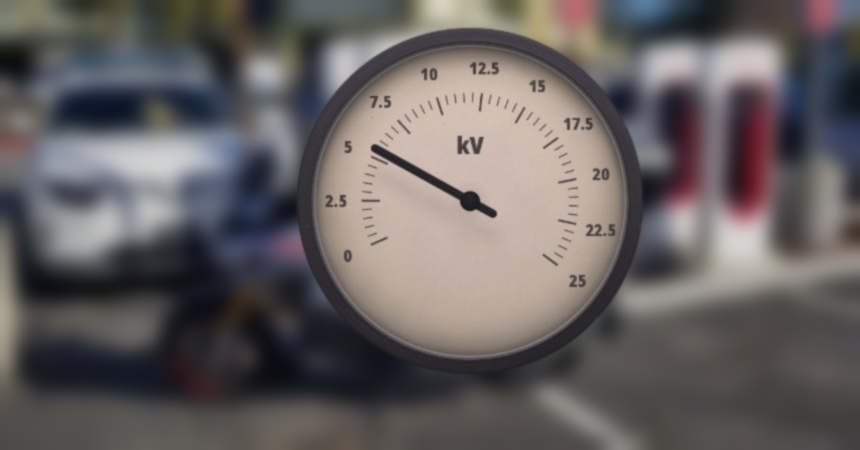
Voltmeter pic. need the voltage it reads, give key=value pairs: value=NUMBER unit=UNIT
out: value=5.5 unit=kV
